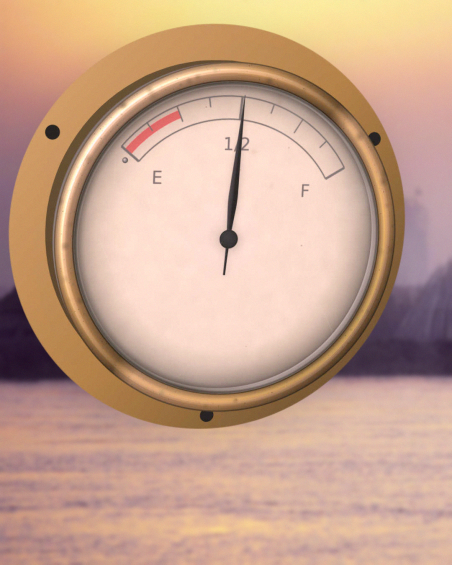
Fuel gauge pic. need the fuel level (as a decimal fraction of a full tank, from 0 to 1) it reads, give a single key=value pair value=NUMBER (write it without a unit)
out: value=0.5
